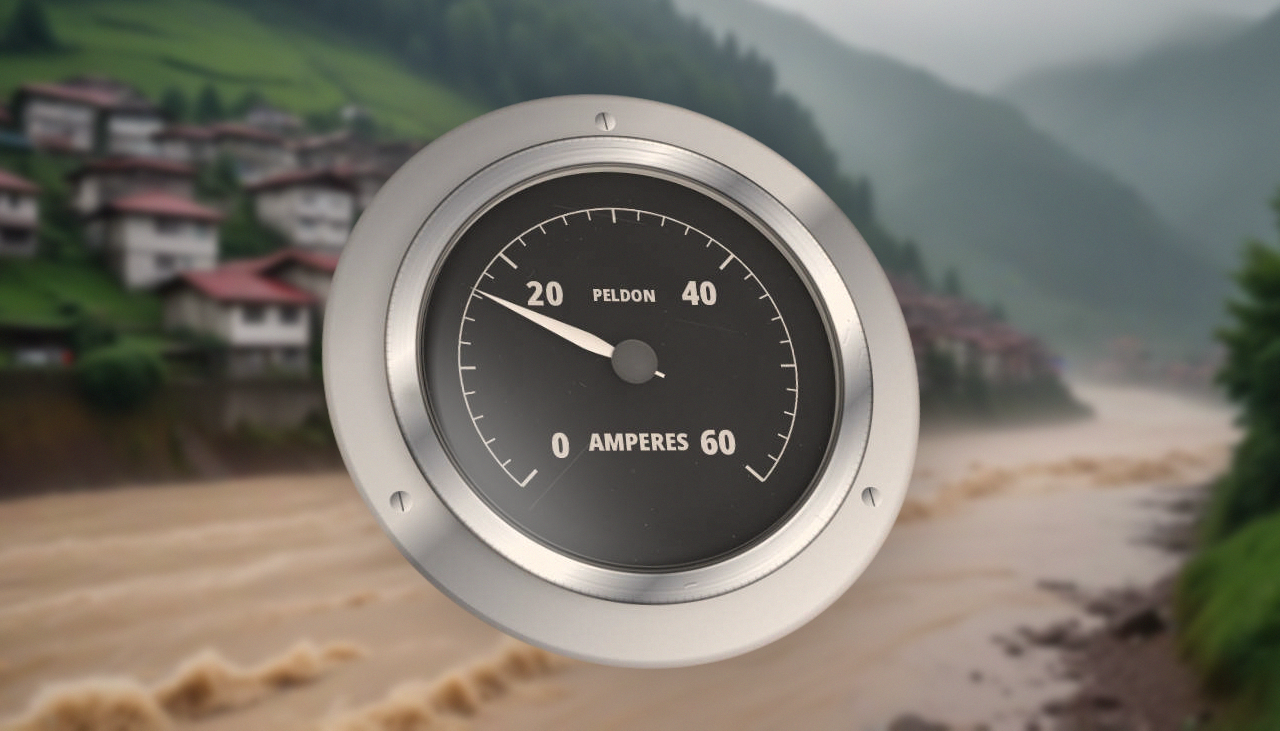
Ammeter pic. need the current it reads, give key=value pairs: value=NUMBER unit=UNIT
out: value=16 unit=A
